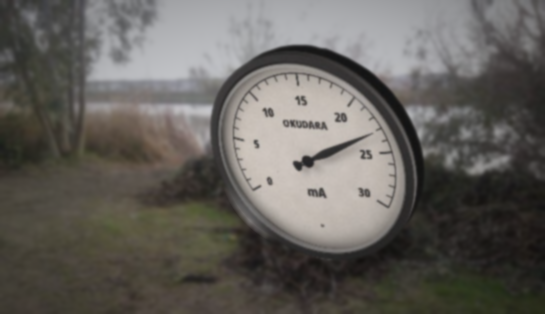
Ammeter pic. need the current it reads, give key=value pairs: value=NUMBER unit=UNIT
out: value=23 unit=mA
